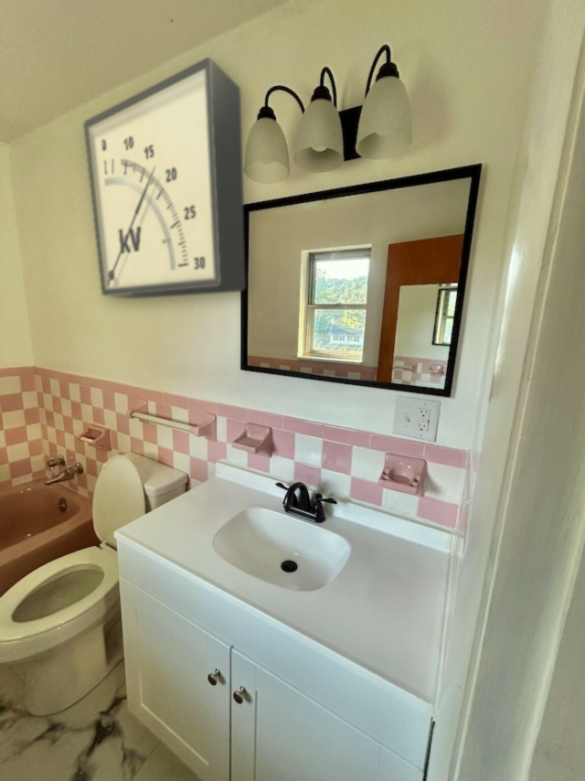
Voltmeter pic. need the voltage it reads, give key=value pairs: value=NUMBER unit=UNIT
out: value=17.5 unit=kV
